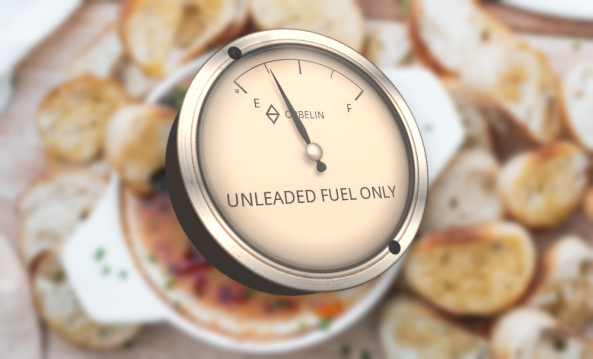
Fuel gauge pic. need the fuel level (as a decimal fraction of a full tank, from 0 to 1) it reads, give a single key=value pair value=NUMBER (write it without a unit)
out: value=0.25
